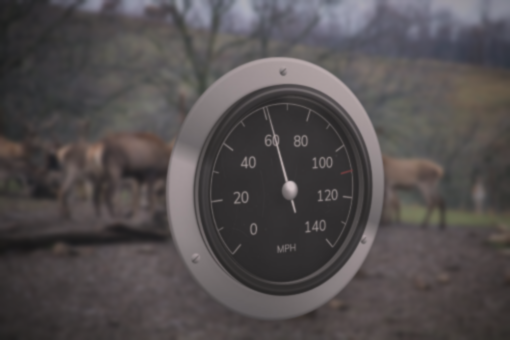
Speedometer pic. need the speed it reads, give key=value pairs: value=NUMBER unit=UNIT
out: value=60 unit=mph
